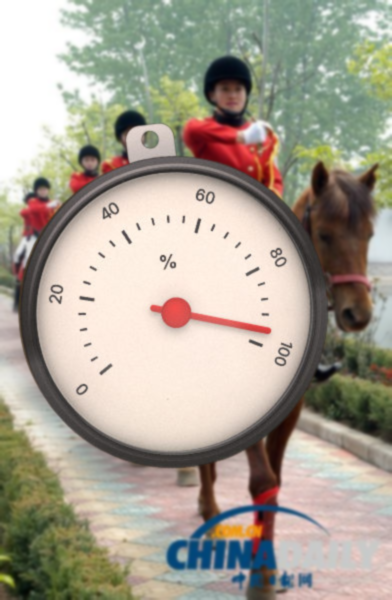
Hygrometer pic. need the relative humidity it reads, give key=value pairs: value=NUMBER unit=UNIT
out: value=96 unit=%
